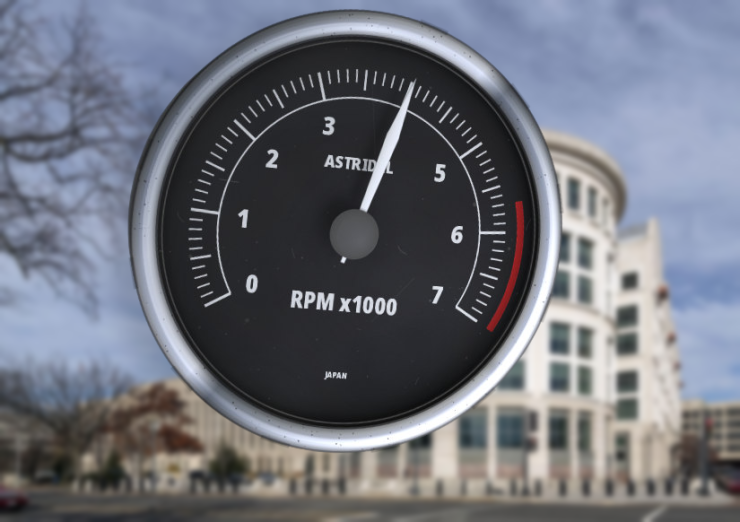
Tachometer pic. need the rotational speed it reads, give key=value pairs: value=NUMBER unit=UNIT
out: value=4000 unit=rpm
